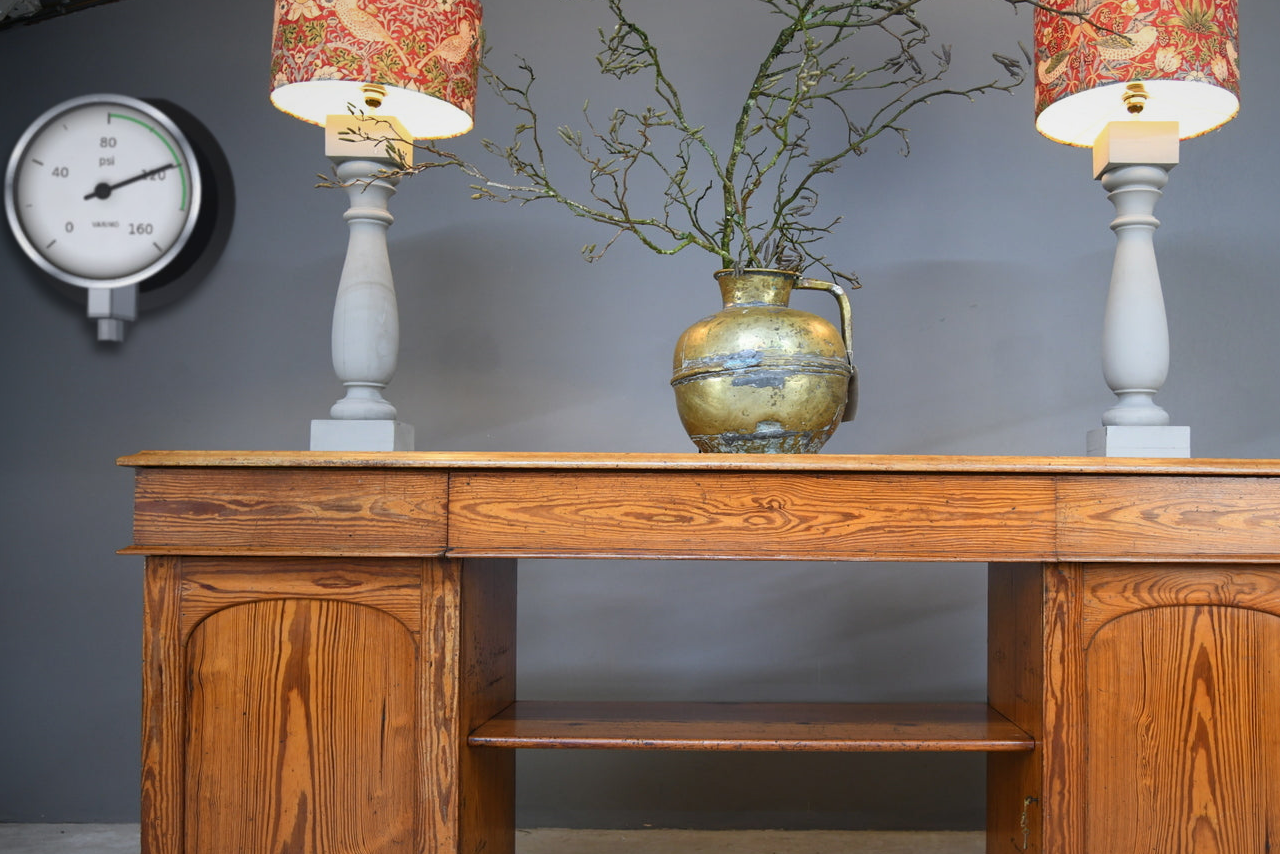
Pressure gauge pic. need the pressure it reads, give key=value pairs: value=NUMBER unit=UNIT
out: value=120 unit=psi
